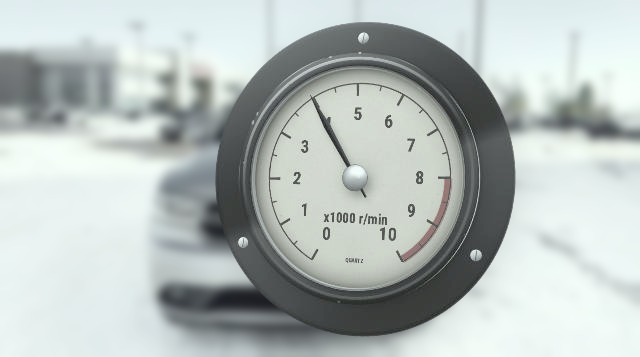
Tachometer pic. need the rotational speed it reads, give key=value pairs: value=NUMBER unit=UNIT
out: value=4000 unit=rpm
